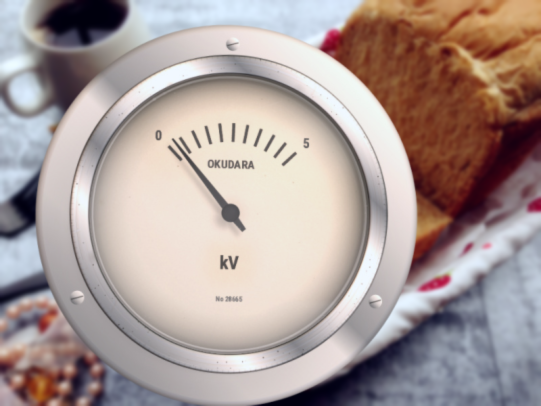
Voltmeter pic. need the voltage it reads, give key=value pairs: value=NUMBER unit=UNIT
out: value=0.25 unit=kV
